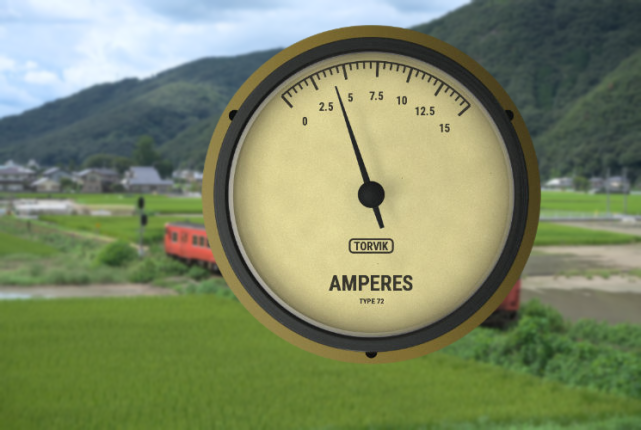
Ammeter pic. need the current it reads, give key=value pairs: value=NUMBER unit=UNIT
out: value=4 unit=A
